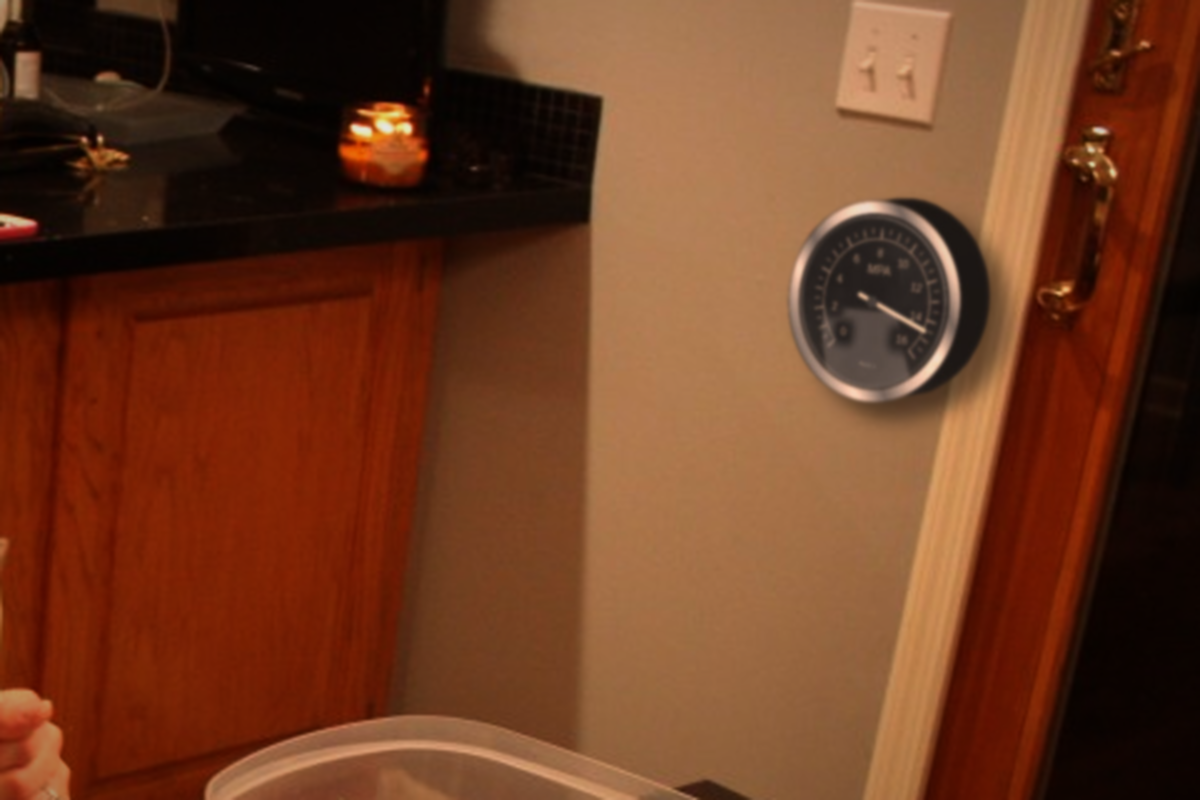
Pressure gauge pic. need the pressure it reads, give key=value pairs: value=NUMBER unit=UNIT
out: value=14.5 unit=MPa
